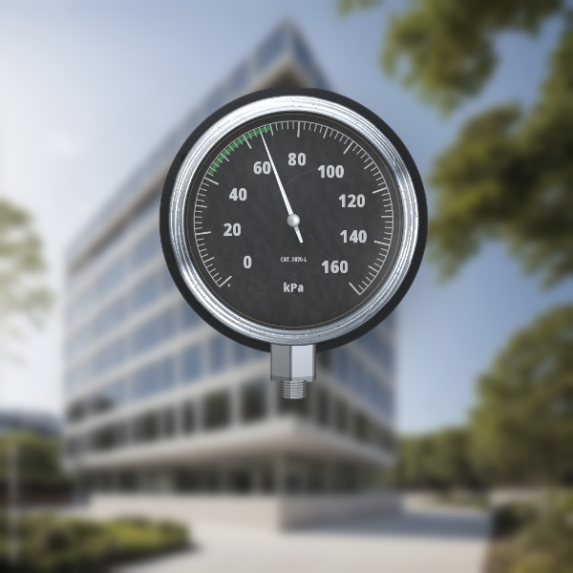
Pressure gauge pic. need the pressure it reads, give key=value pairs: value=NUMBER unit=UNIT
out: value=66 unit=kPa
